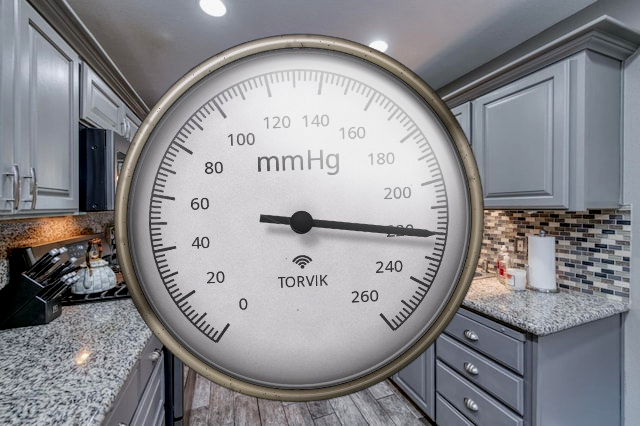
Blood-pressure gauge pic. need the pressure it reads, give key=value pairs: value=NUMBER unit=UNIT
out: value=220 unit=mmHg
